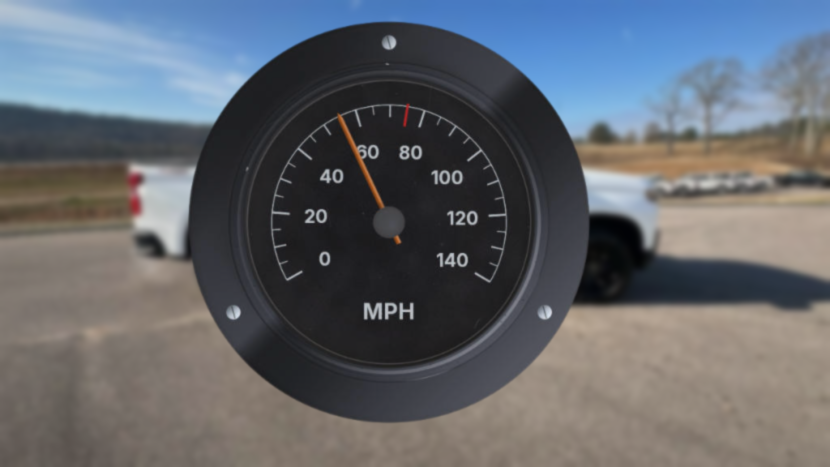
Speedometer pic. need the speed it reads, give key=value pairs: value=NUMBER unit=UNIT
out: value=55 unit=mph
